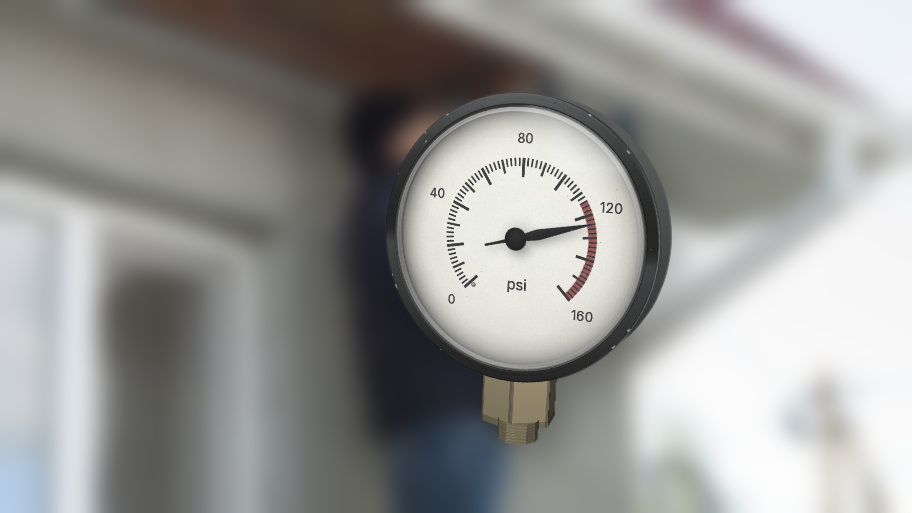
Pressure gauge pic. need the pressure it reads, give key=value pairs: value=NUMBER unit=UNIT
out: value=124 unit=psi
